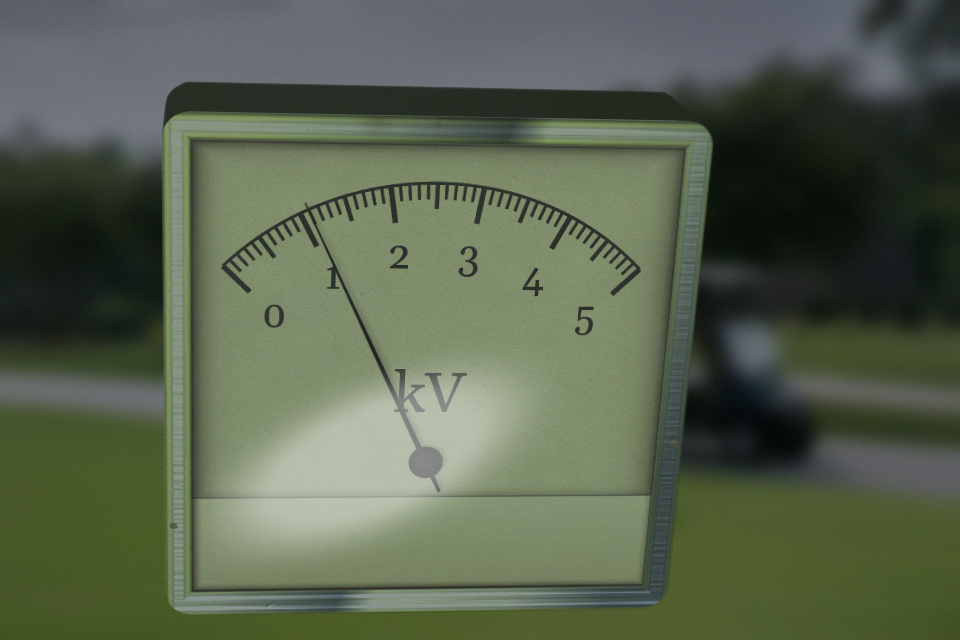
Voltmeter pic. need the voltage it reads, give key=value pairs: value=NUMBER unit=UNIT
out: value=1.1 unit=kV
